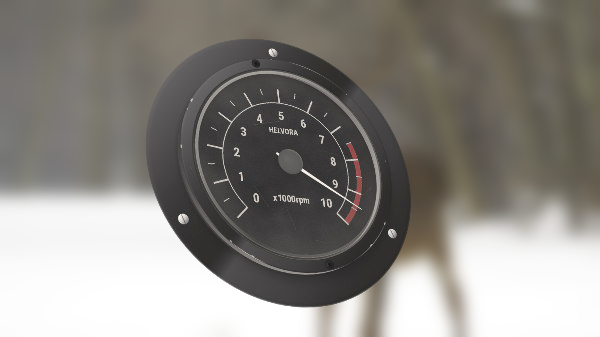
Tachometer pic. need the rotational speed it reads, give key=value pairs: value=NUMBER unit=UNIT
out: value=9500 unit=rpm
